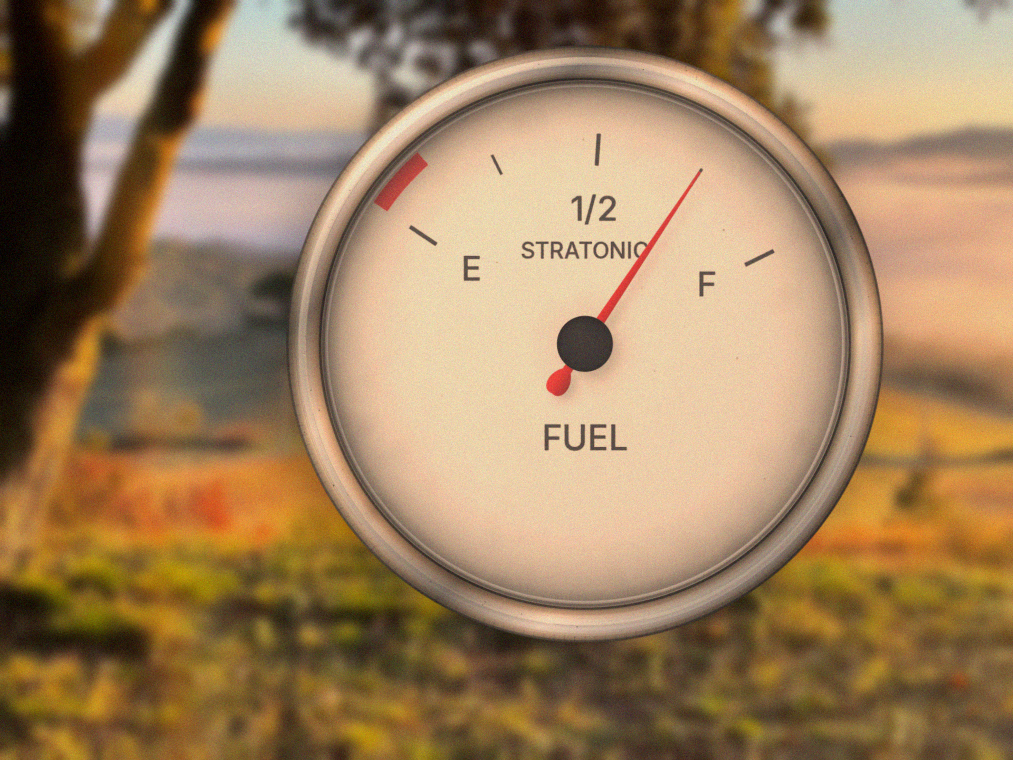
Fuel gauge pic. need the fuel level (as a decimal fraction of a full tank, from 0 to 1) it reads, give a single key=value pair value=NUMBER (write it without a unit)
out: value=0.75
